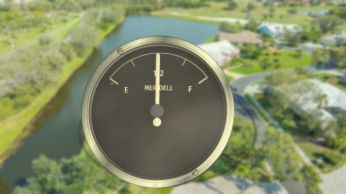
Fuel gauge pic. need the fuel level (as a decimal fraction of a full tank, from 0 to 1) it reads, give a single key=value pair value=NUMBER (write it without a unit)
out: value=0.5
